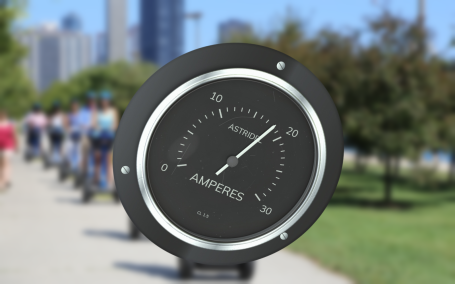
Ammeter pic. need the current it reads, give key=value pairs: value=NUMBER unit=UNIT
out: value=18 unit=A
